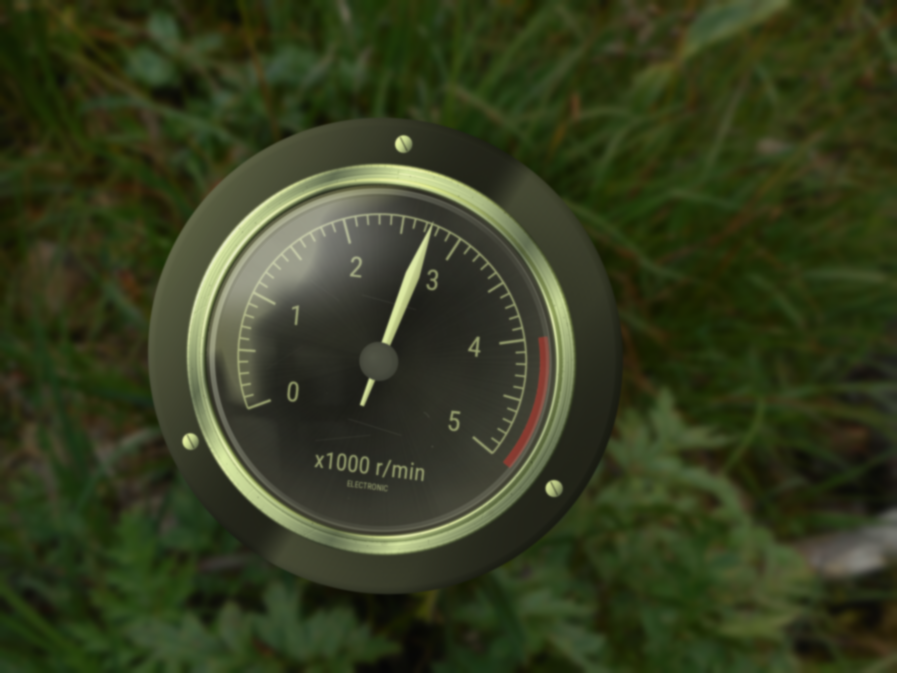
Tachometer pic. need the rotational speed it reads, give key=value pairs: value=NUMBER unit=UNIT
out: value=2750 unit=rpm
